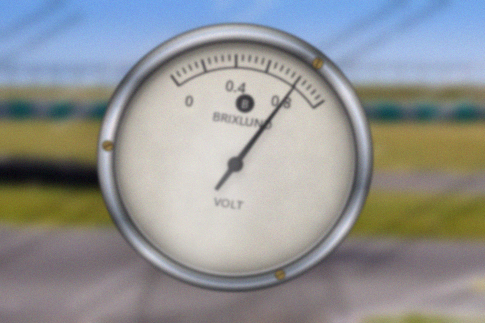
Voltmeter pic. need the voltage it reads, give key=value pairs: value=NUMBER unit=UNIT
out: value=0.8 unit=V
